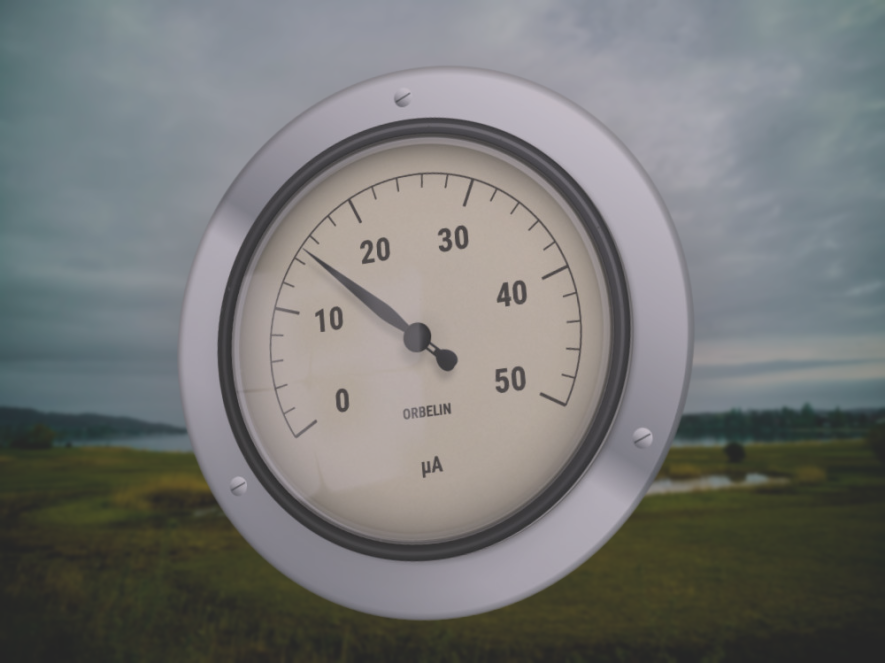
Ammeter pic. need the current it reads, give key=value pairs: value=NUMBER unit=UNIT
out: value=15 unit=µA
